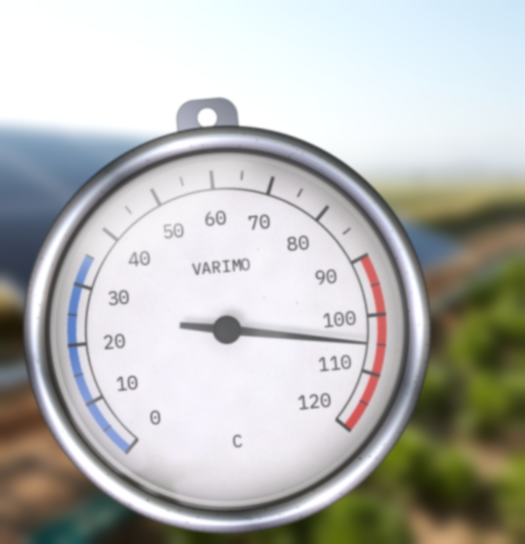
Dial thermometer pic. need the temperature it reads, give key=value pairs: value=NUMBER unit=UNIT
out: value=105 unit=°C
